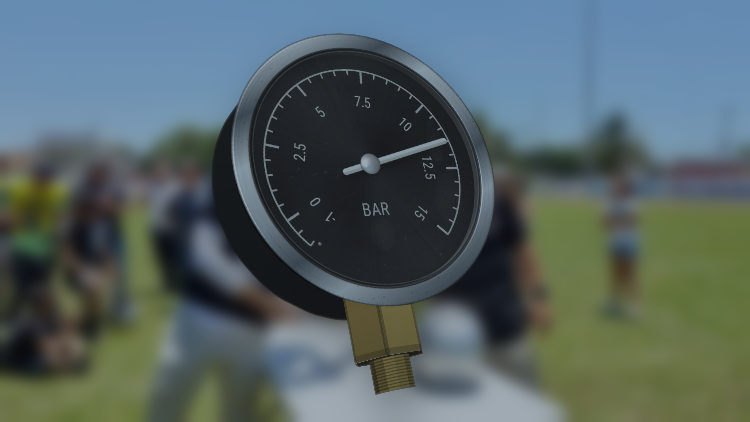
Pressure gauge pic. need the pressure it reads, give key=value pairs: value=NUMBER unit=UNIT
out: value=11.5 unit=bar
